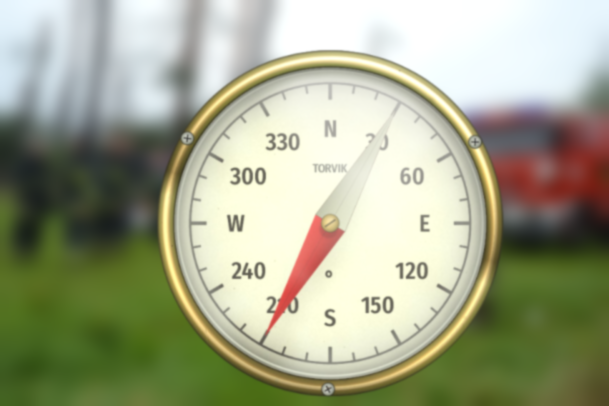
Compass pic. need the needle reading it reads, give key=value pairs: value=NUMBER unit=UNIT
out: value=210 unit=°
